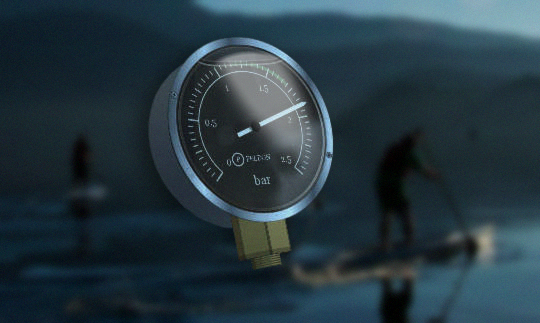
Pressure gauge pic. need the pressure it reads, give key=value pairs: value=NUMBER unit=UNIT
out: value=1.9 unit=bar
